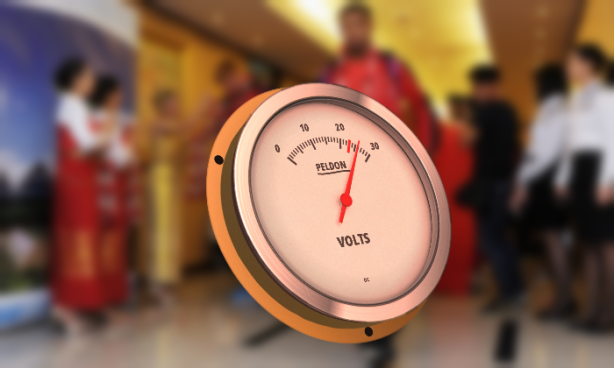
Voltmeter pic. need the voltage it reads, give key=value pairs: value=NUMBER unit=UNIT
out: value=25 unit=V
